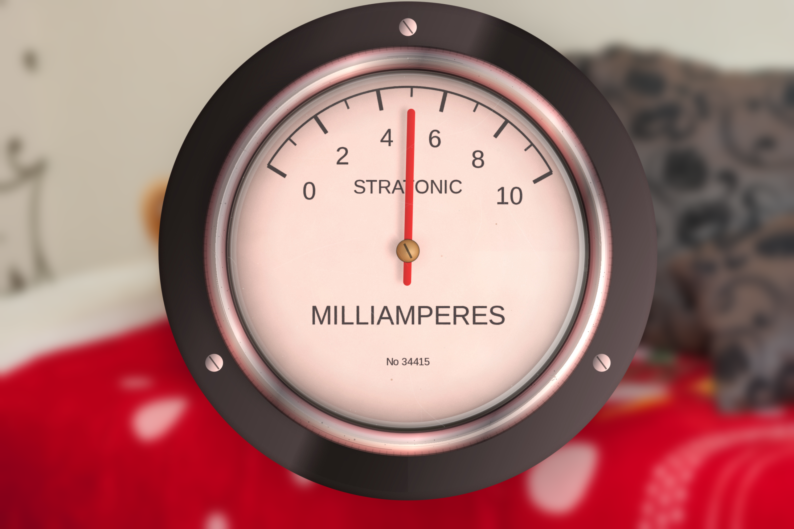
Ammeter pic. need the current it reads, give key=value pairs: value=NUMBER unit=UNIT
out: value=5 unit=mA
